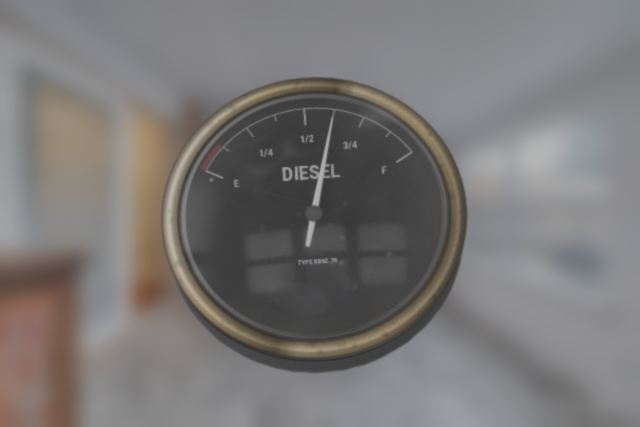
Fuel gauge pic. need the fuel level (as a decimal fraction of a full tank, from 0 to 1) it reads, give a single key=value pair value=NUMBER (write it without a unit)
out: value=0.625
